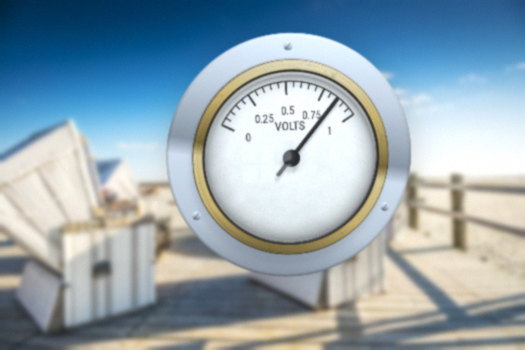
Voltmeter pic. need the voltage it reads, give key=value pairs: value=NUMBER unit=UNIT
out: value=0.85 unit=V
